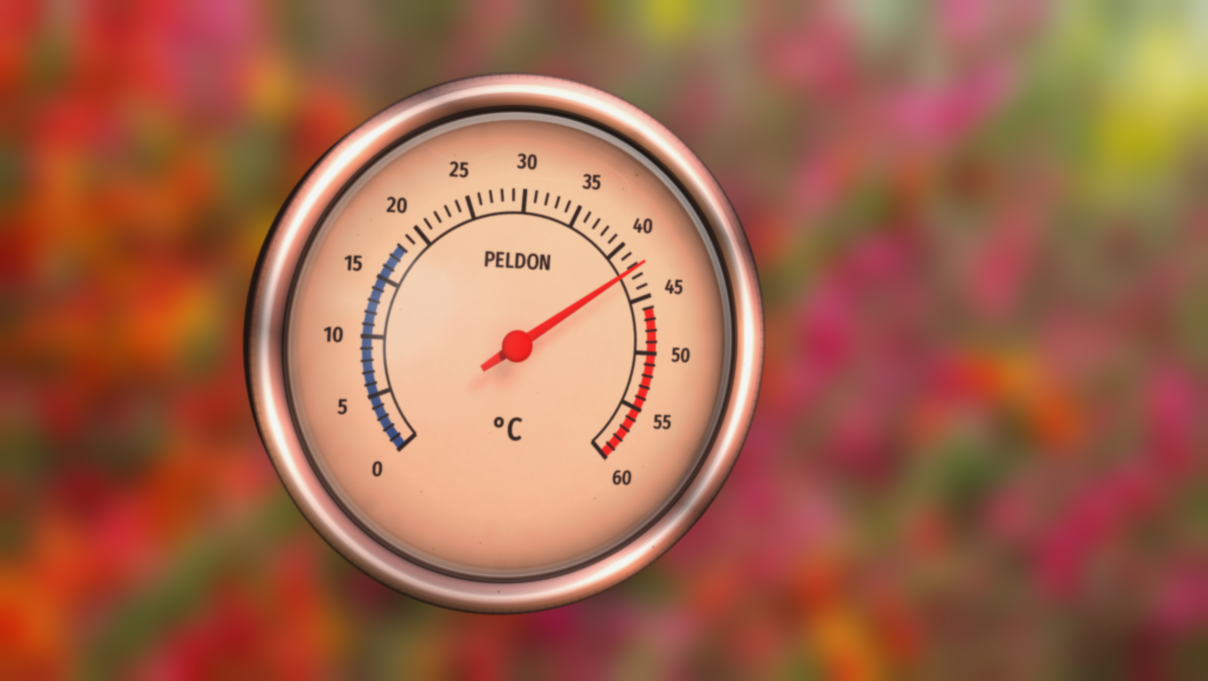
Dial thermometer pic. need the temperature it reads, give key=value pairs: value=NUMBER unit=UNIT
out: value=42 unit=°C
